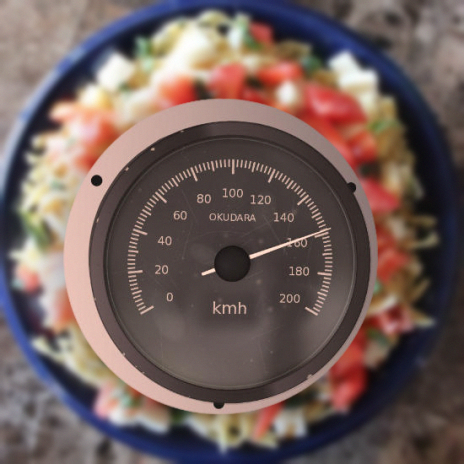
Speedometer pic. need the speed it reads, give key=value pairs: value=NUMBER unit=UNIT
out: value=158 unit=km/h
